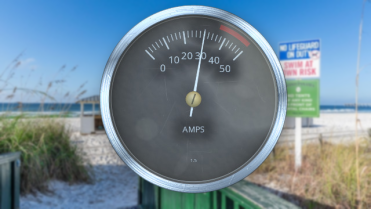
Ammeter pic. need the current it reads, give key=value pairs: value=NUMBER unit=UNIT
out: value=30 unit=A
